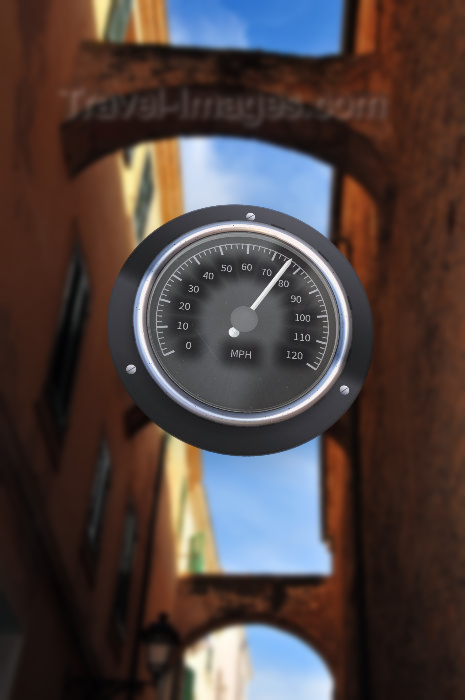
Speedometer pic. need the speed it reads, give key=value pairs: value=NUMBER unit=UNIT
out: value=76 unit=mph
